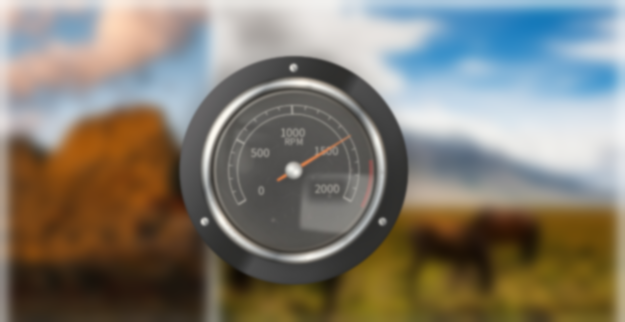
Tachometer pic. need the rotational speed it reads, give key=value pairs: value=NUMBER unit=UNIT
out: value=1500 unit=rpm
